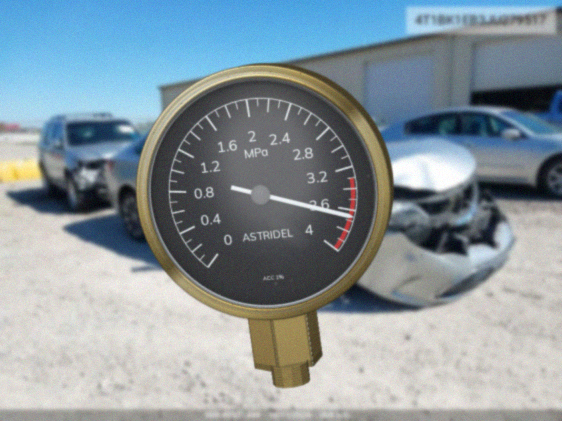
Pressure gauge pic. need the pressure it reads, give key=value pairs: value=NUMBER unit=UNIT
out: value=3.65 unit=MPa
